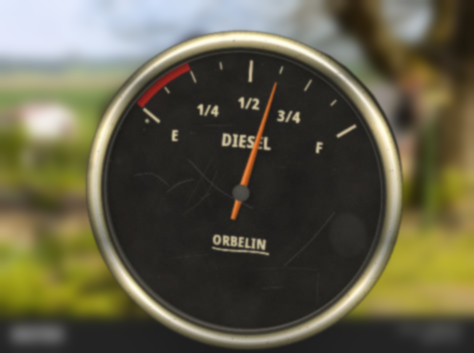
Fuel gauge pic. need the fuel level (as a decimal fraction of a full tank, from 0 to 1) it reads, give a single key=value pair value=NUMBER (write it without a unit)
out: value=0.625
